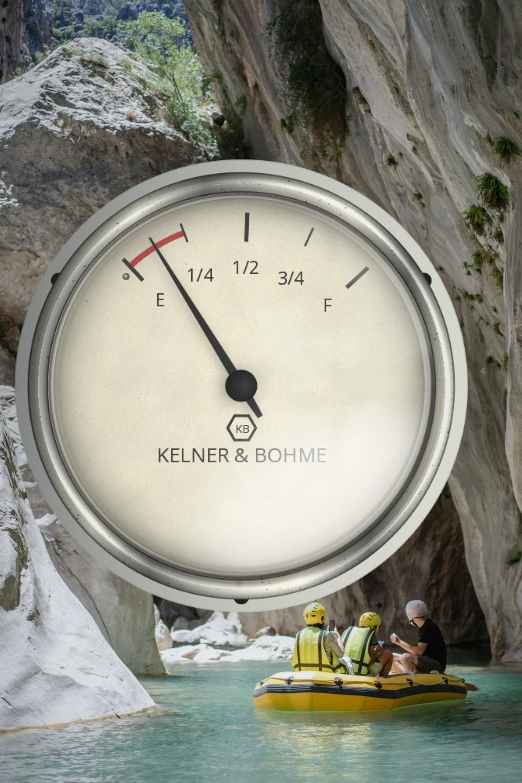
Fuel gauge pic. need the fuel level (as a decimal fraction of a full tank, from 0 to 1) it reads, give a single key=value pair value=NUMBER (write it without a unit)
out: value=0.125
